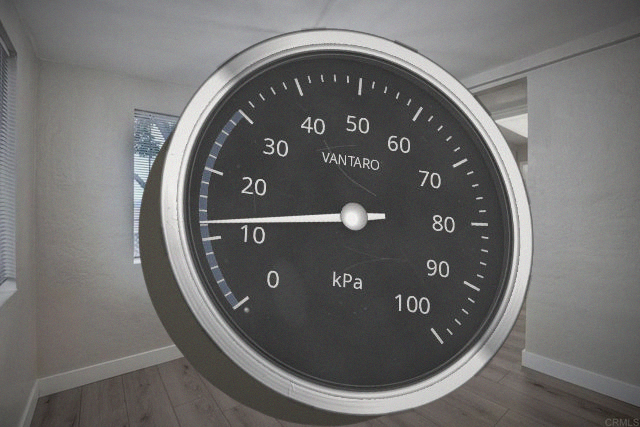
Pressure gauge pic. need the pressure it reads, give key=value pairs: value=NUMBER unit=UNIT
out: value=12 unit=kPa
